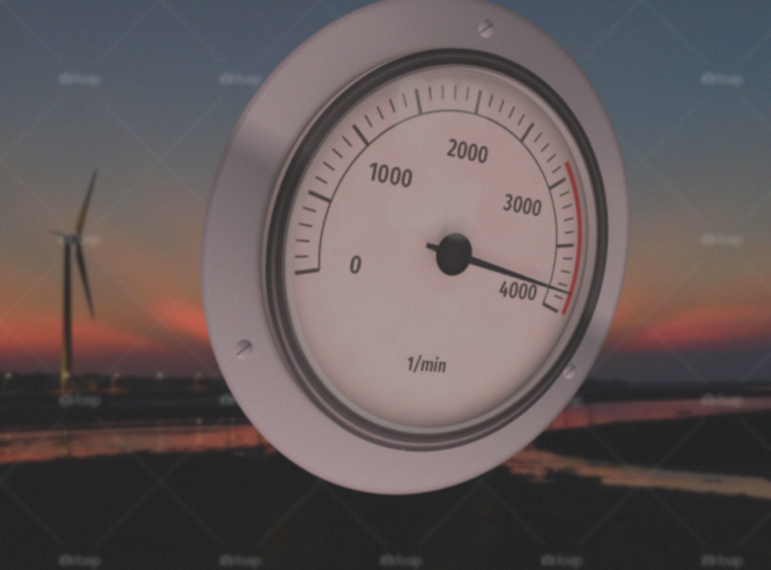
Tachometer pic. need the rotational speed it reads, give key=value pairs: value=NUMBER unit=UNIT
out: value=3850 unit=rpm
